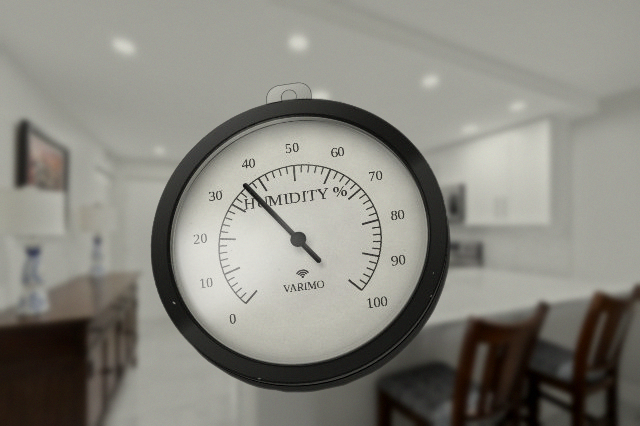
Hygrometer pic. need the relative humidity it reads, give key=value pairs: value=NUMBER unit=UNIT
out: value=36 unit=%
